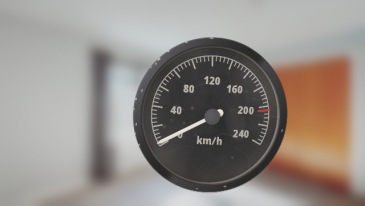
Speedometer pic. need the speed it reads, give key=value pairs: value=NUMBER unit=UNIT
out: value=4 unit=km/h
